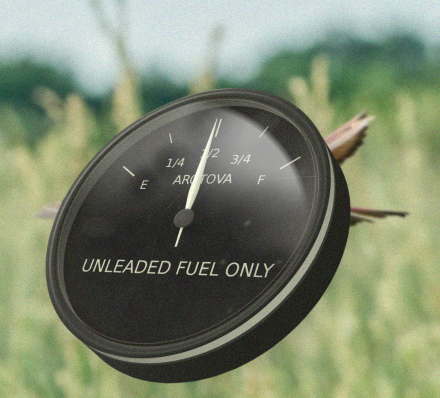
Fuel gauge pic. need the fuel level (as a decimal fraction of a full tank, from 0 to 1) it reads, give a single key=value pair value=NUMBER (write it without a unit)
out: value=0.5
